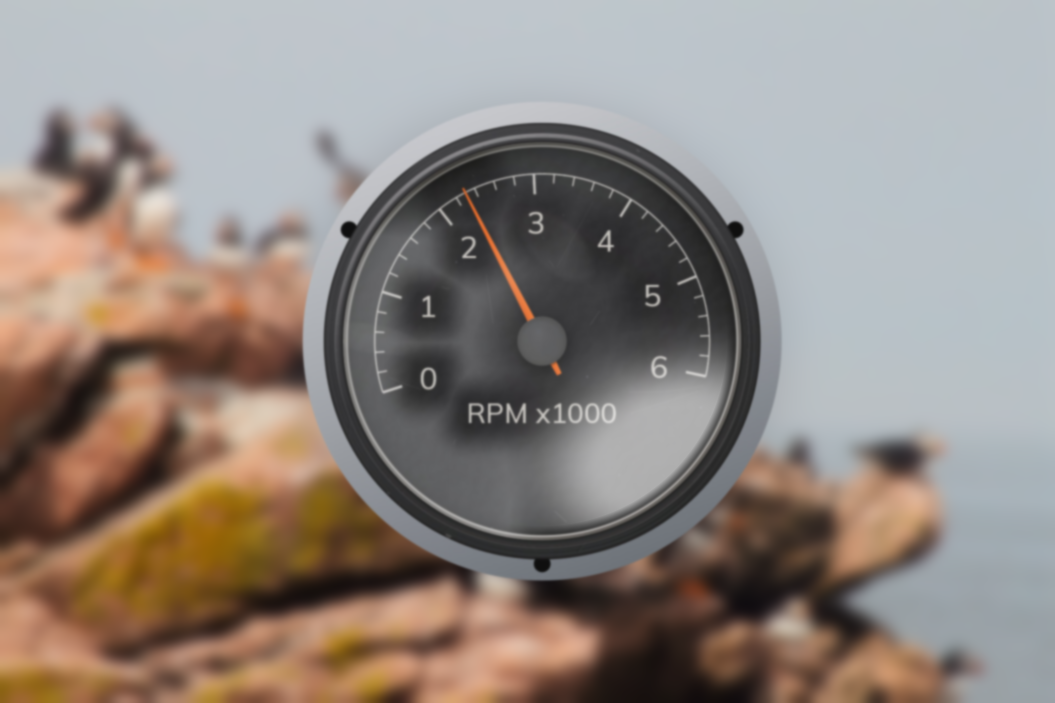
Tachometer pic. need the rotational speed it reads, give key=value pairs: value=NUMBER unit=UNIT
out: value=2300 unit=rpm
